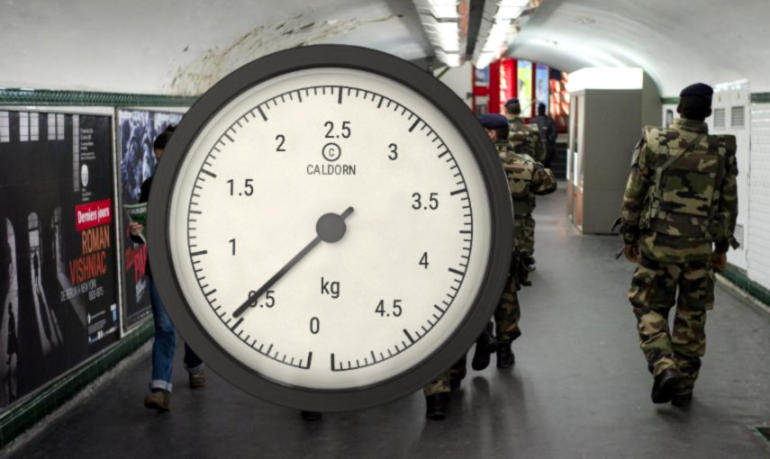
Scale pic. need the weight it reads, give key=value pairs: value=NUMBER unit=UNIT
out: value=0.55 unit=kg
